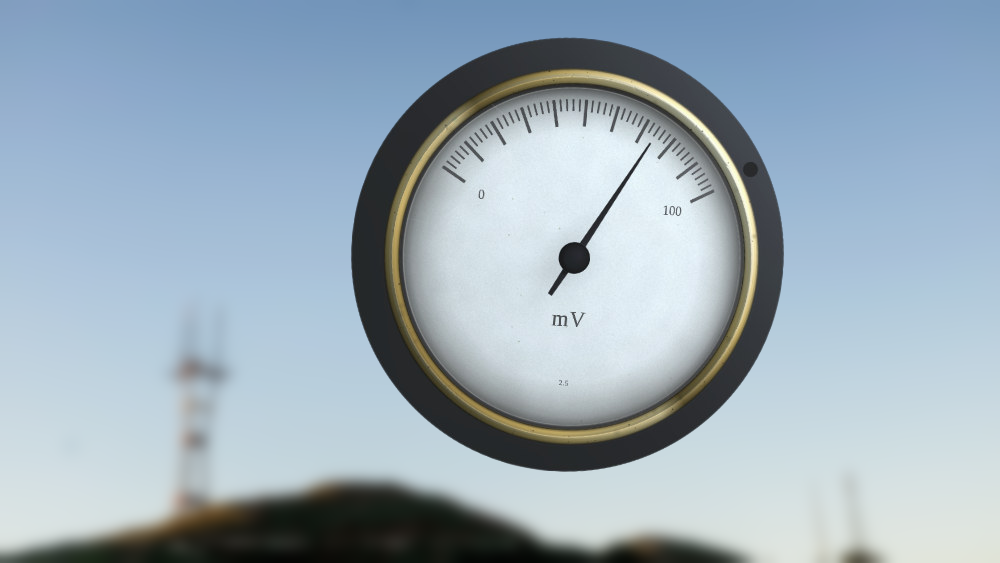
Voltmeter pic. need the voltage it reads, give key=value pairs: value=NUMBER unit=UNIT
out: value=74 unit=mV
